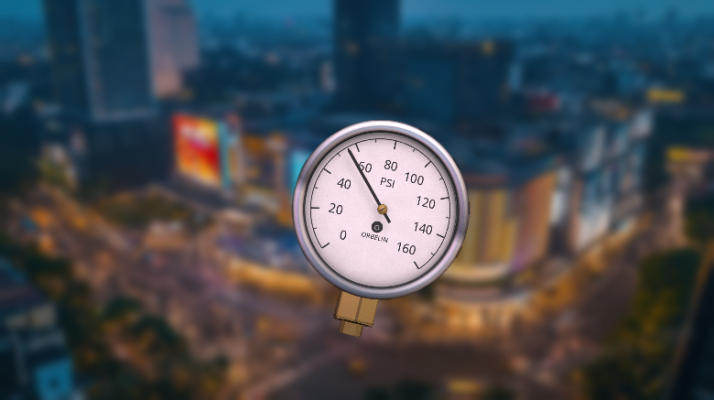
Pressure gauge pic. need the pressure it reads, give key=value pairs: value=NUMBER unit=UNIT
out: value=55 unit=psi
